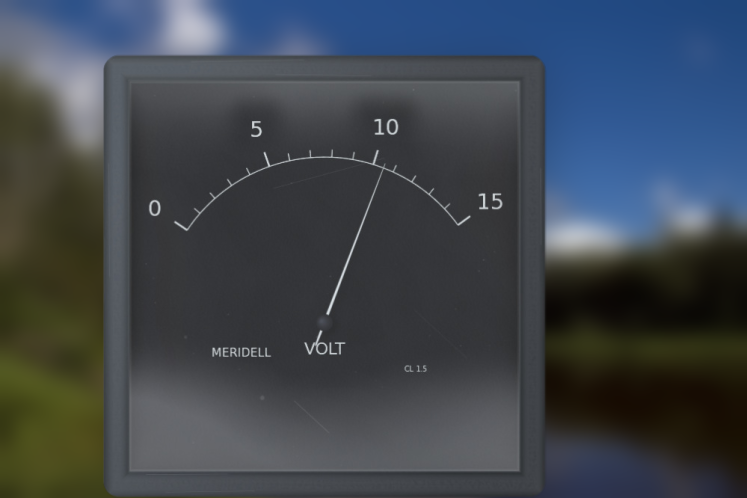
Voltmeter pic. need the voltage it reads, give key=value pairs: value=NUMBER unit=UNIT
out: value=10.5 unit=V
